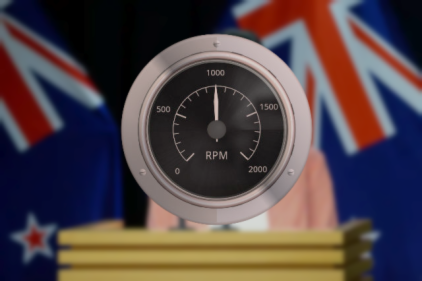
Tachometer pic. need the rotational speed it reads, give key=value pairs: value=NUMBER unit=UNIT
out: value=1000 unit=rpm
